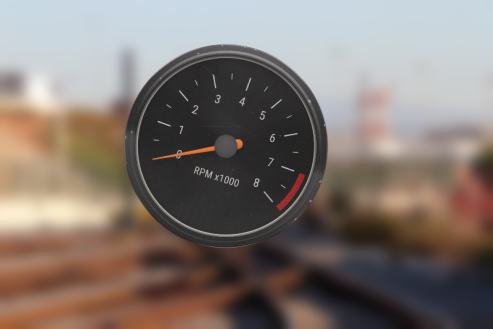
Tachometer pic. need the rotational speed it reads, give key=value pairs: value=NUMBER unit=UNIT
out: value=0 unit=rpm
